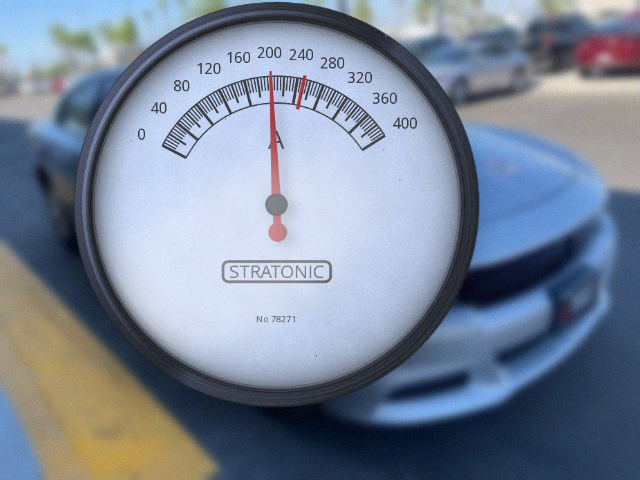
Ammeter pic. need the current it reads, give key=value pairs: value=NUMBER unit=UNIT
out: value=200 unit=A
